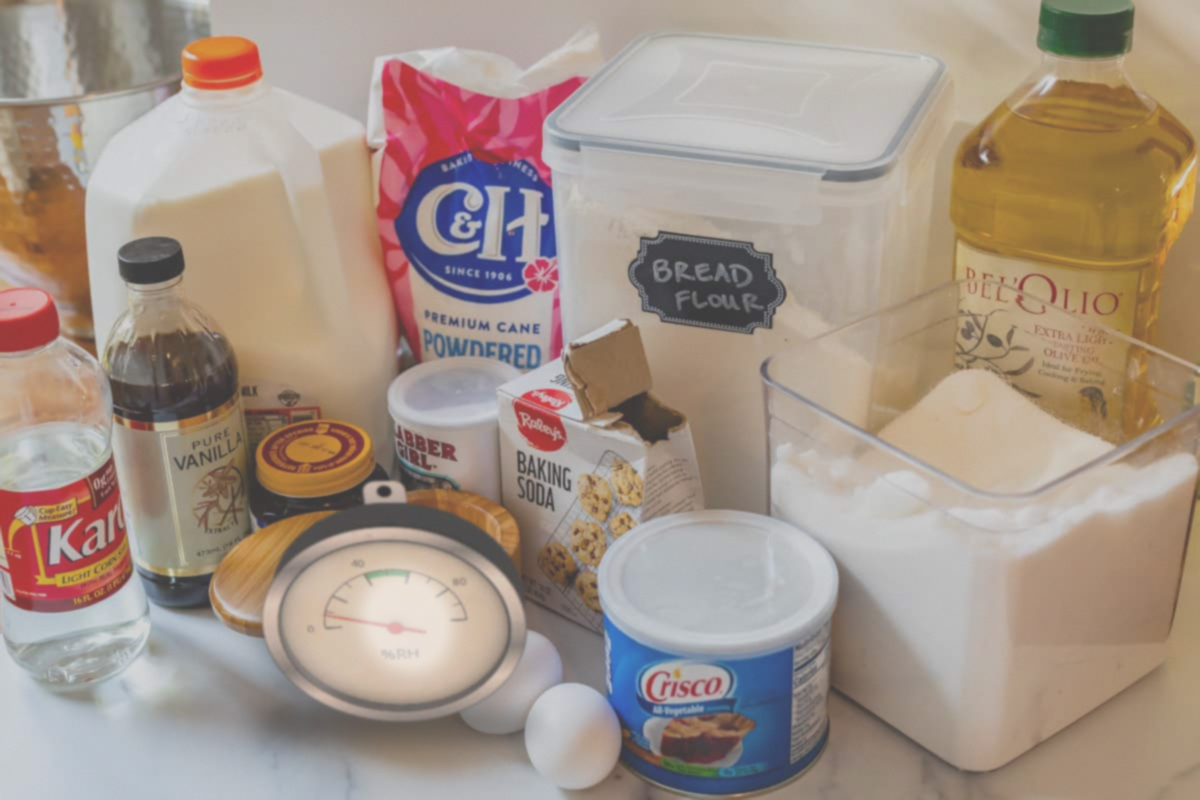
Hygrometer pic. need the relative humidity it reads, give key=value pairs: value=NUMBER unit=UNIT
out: value=10 unit=%
